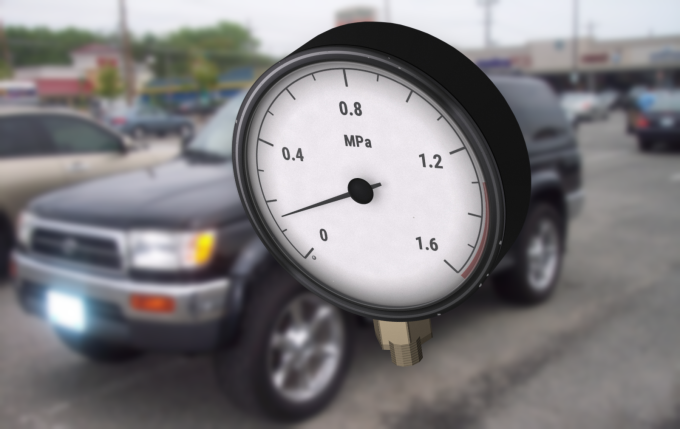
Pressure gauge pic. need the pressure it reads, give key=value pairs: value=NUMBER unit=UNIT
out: value=0.15 unit=MPa
